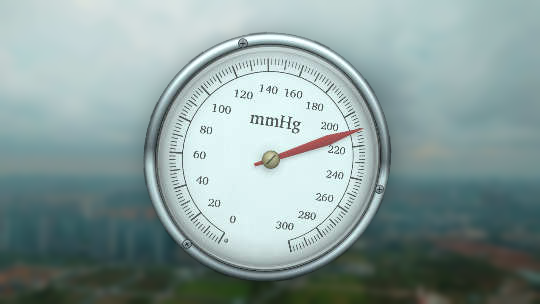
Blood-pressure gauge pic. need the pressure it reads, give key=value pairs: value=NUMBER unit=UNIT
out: value=210 unit=mmHg
